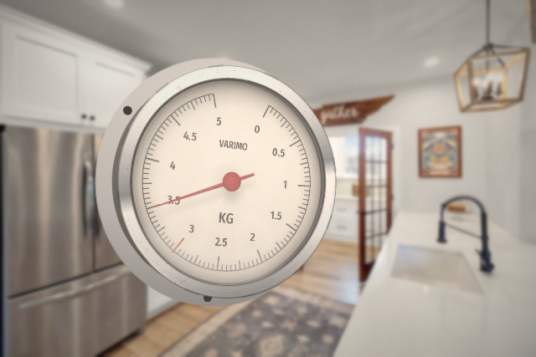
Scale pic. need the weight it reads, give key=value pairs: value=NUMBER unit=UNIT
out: value=3.5 unit=kg
